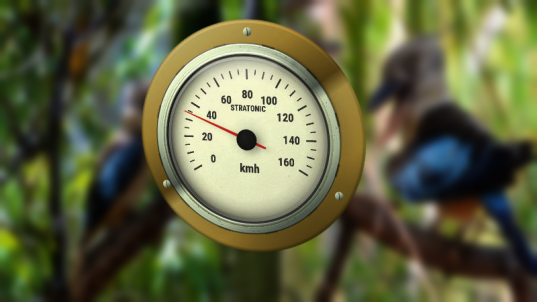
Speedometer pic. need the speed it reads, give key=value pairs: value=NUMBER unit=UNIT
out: value=35 unit=km/h
